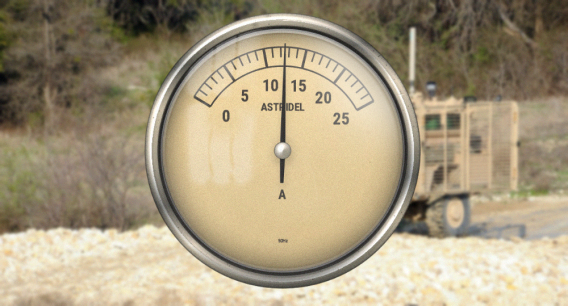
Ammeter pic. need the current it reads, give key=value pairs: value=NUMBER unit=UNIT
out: value=12.5 unit=A
